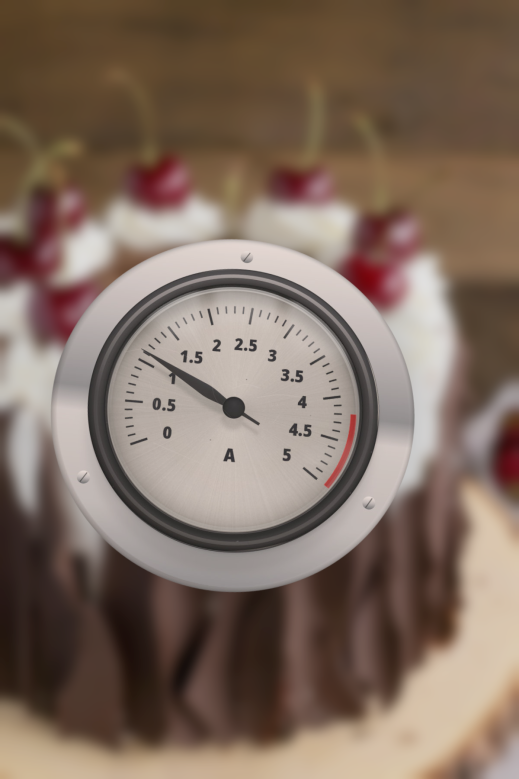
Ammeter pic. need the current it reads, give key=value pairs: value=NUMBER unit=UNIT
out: value=1.1 unit=A
